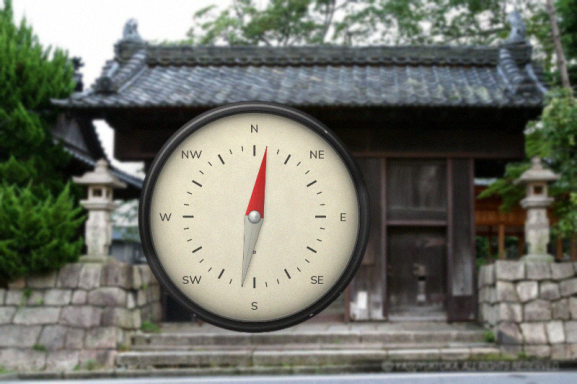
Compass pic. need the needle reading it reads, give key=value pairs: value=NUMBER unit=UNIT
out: value=10 unit=°
